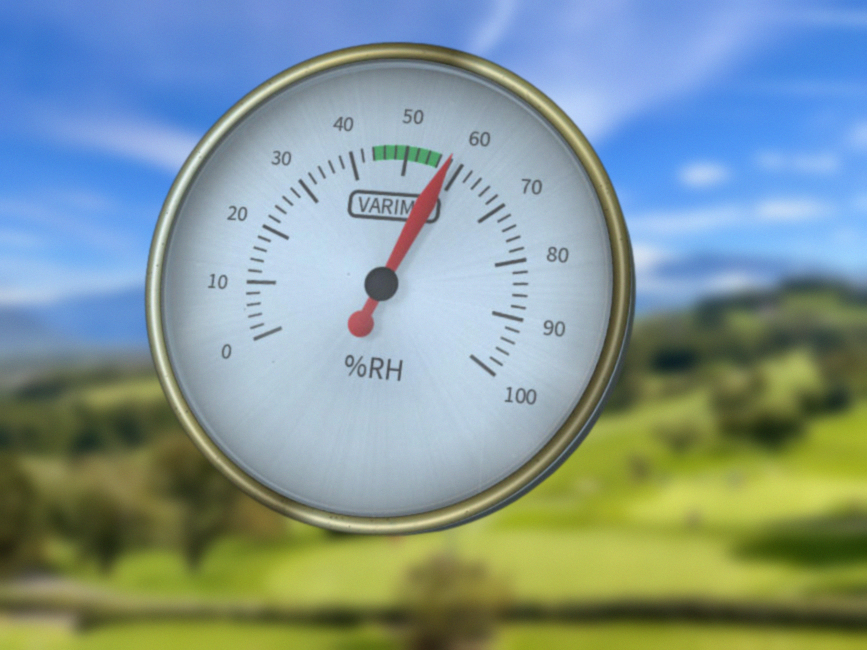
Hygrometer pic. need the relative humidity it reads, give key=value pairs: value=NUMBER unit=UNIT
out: value=58 unit=%
